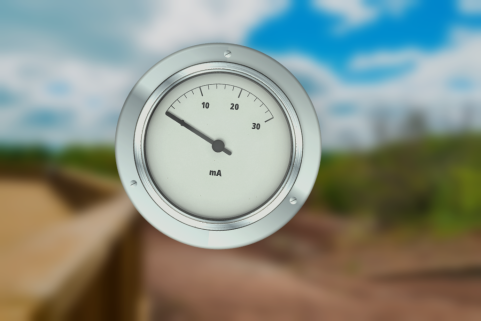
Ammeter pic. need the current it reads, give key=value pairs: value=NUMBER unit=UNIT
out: value=0 unit=mA
